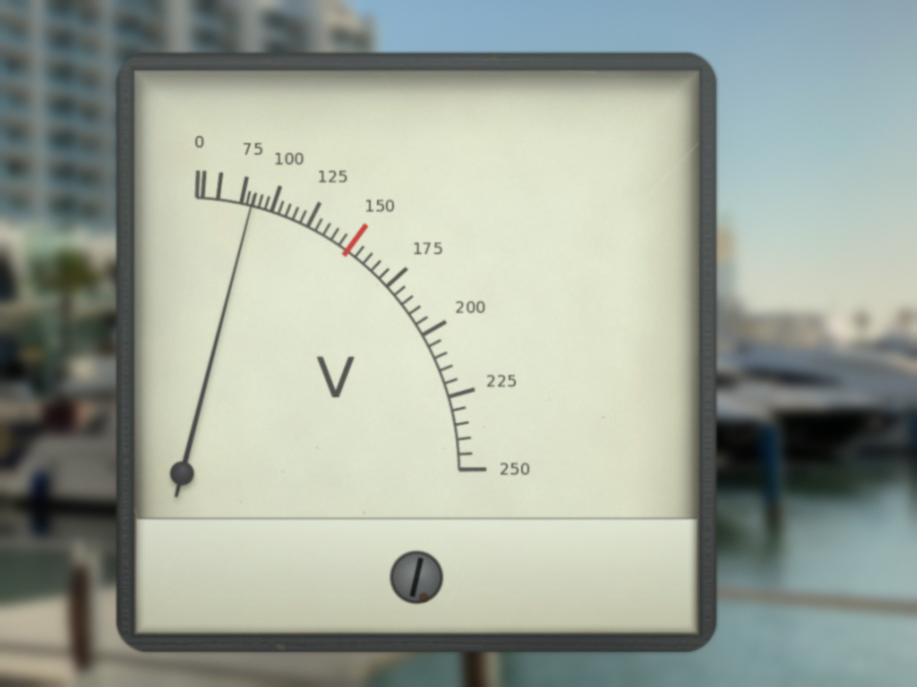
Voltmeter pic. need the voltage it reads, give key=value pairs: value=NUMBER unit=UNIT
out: value=85 unit=V
